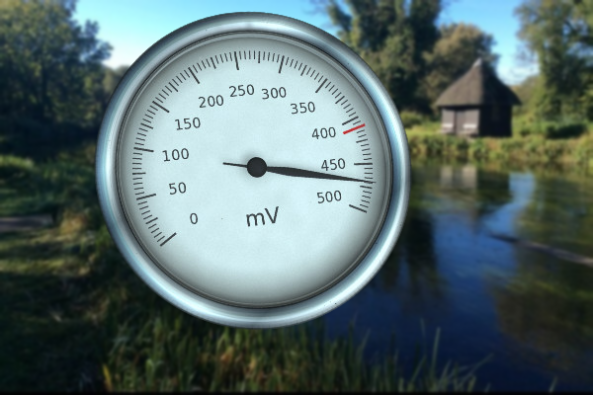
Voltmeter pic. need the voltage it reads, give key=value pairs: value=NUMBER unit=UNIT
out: value=470 unit=mV
